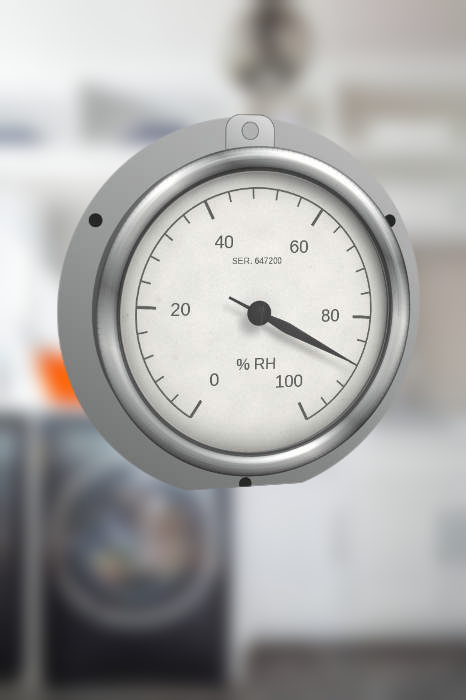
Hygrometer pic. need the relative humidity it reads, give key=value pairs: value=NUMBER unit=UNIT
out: value=88 unit=%
